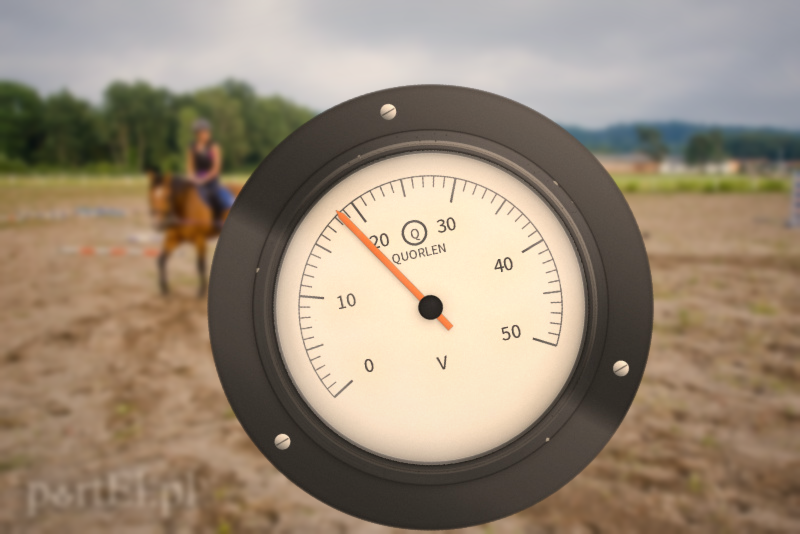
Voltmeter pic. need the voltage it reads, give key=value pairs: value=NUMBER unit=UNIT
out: value=18.5 unit=V
